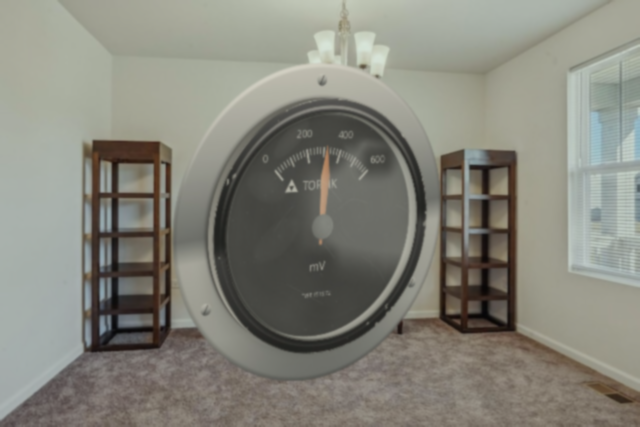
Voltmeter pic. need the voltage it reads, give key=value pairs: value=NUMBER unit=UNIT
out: value=300 unit=mV
